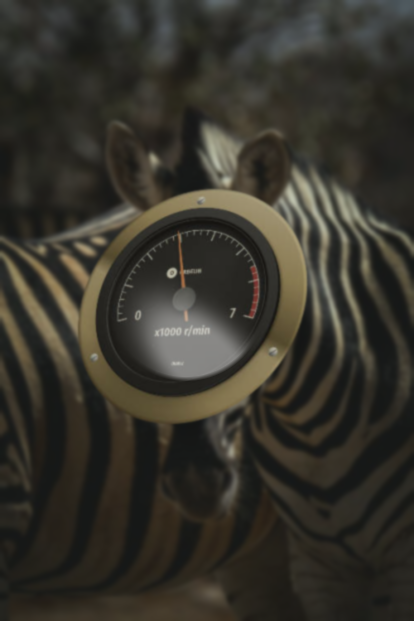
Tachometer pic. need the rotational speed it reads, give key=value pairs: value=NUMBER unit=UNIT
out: value=3000 unit=rpm
